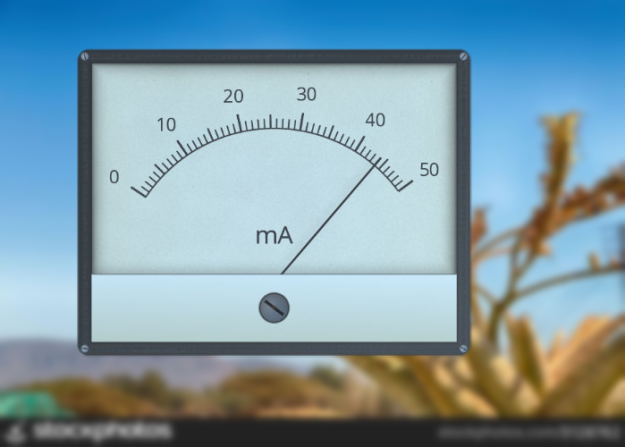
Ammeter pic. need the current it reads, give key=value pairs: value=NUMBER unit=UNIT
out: value=44 unit=mA
